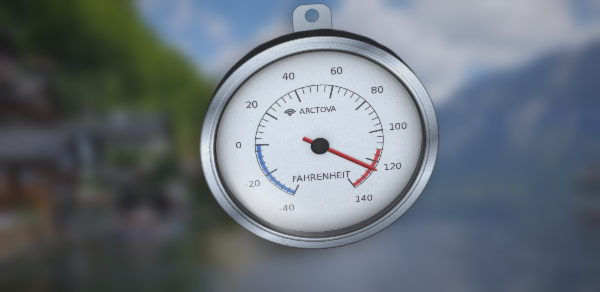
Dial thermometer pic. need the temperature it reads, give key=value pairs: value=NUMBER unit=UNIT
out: value=124 unit=°F
